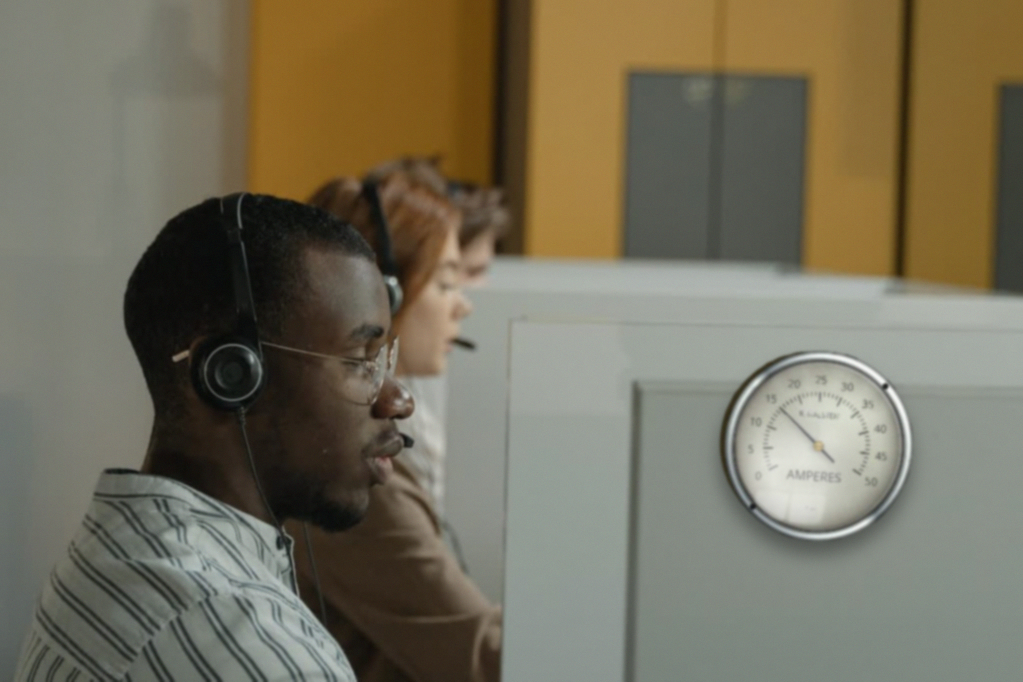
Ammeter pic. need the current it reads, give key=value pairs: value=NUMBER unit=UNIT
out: value=15 unit=A
